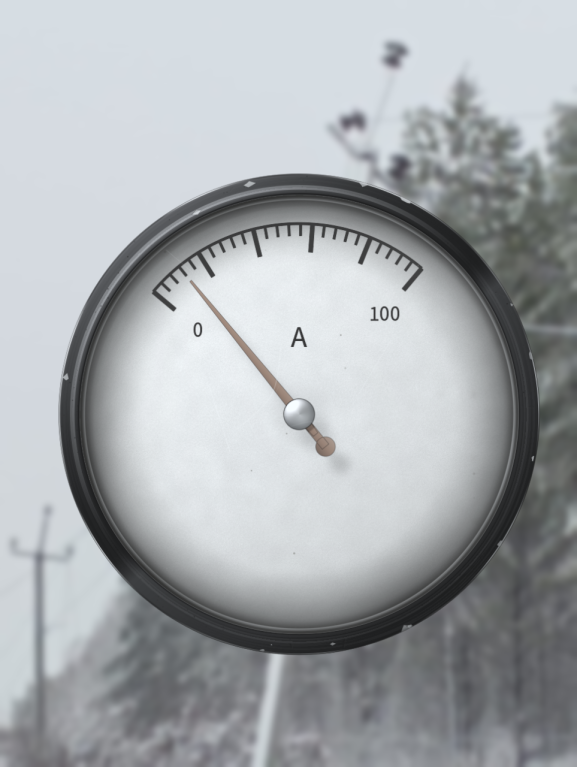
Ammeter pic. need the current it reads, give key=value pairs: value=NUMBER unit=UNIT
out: value=12 unit=A
